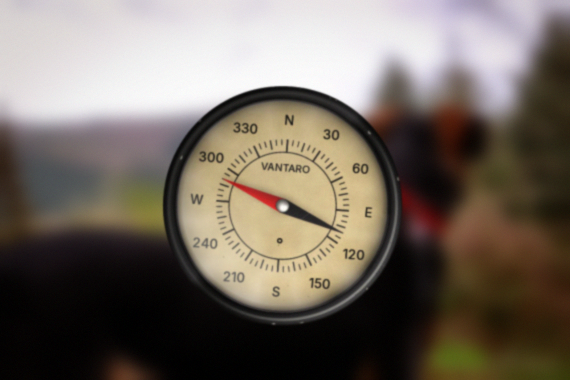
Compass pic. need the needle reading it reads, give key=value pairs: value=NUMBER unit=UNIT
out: value=290 unit=°
